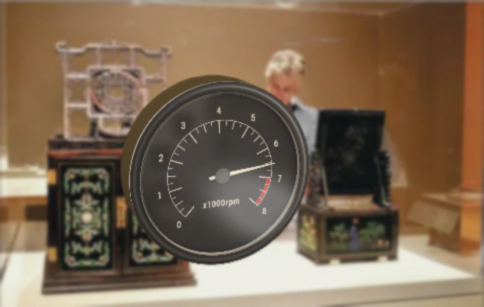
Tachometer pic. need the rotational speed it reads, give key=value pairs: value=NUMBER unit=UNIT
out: value=6500 unit=rpm
